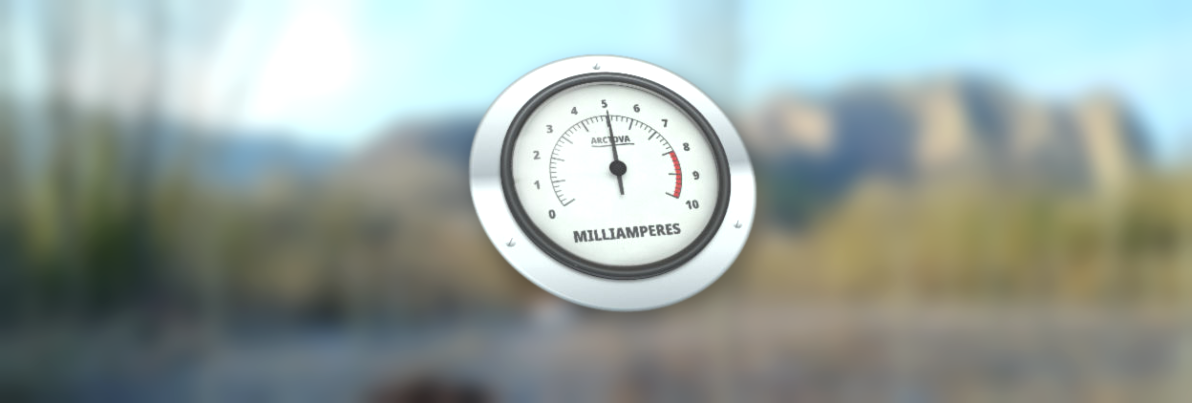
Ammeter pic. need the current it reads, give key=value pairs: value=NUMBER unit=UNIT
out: value=5 unit=mA
